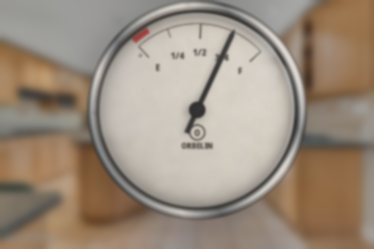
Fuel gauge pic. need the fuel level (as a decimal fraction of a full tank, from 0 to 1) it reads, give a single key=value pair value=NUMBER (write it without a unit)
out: value=0.75
